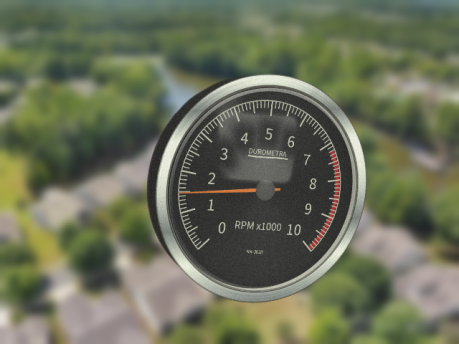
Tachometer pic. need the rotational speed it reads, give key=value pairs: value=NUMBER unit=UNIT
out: value=1500 unit=rpm
